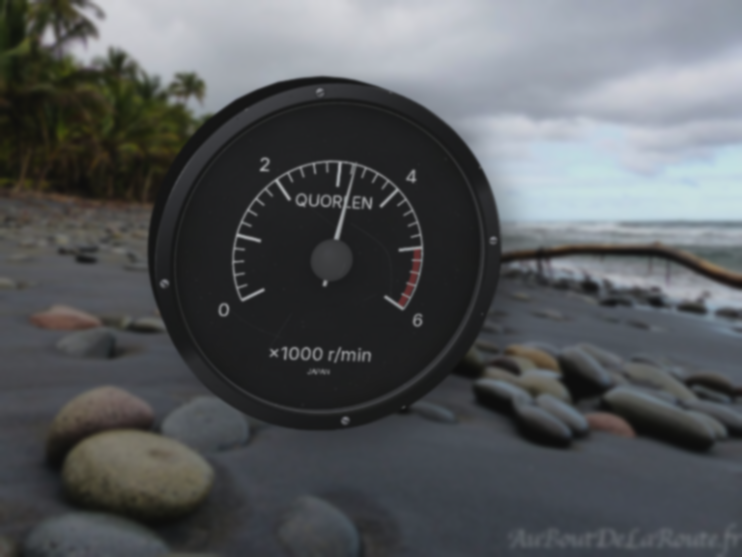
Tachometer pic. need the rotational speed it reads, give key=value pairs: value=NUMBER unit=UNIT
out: value=3200 unit=rpm
